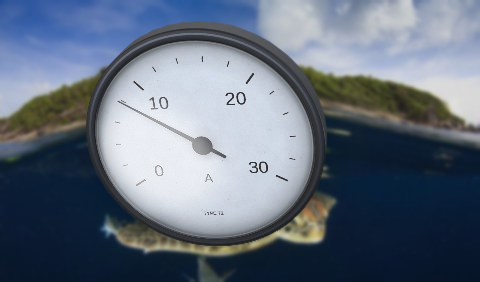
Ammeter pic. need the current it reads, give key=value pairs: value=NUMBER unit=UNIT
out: value=8 unit=A
